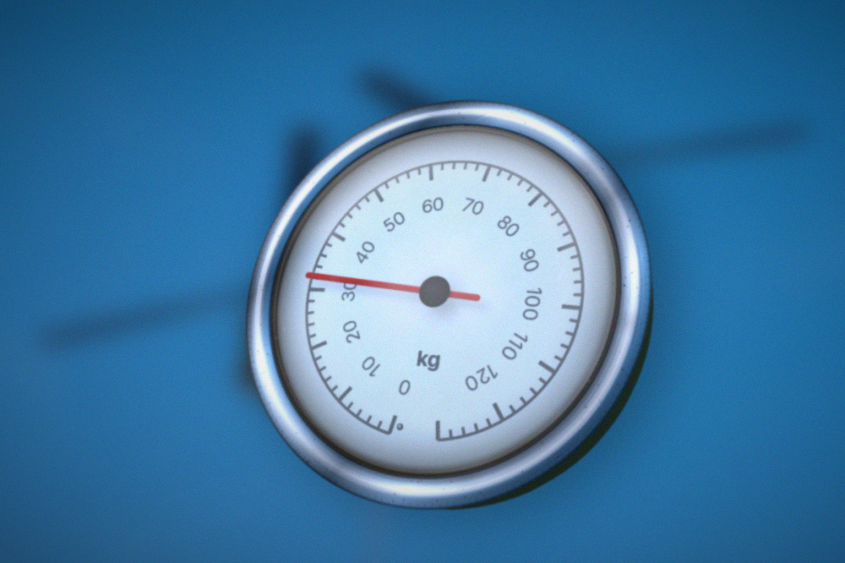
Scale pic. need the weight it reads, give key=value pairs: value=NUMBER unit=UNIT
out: value=32 unit=kg
